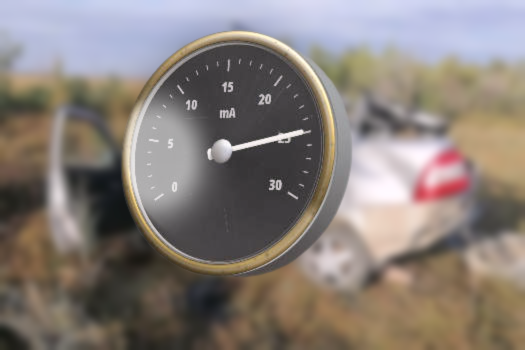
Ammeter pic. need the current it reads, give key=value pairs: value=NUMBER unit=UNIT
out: value=25 unit=mA
